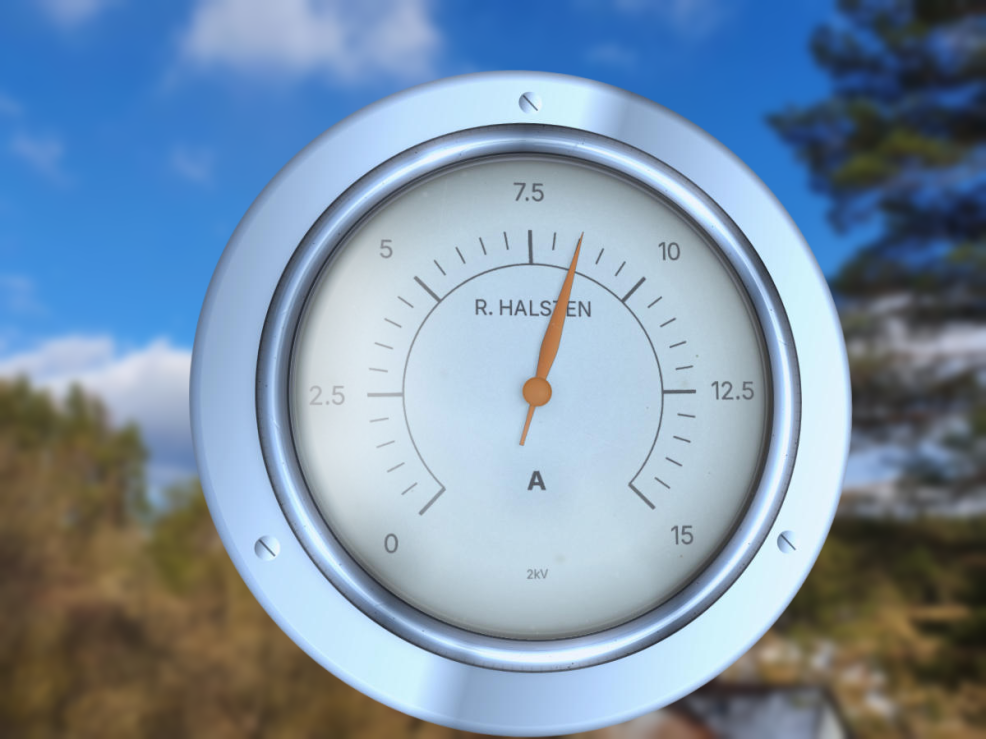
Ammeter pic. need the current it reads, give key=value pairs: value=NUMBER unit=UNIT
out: value=8.5 unit=A
